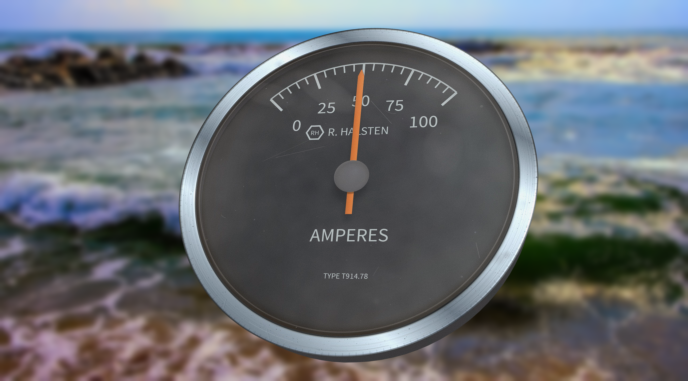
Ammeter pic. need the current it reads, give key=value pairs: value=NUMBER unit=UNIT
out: value=50 unit=A
